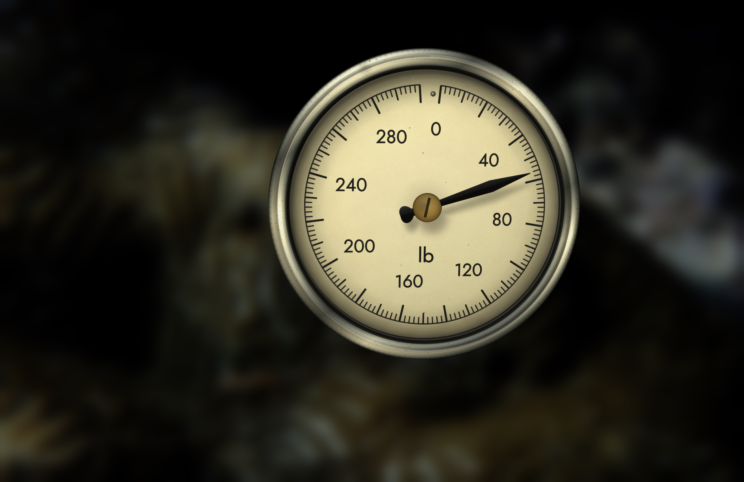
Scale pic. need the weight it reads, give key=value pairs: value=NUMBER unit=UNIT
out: value=56 unit=lb
